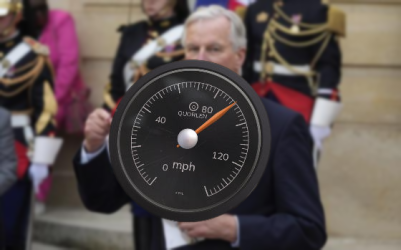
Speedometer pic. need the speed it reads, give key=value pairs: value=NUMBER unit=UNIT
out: value=90 unit=mph
